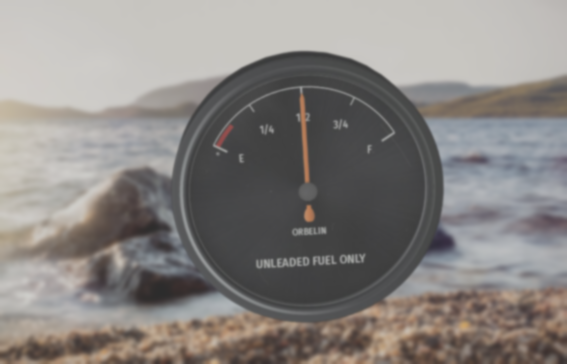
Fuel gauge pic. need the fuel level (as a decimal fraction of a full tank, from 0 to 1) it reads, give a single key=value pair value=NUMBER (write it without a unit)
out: value=0.5
